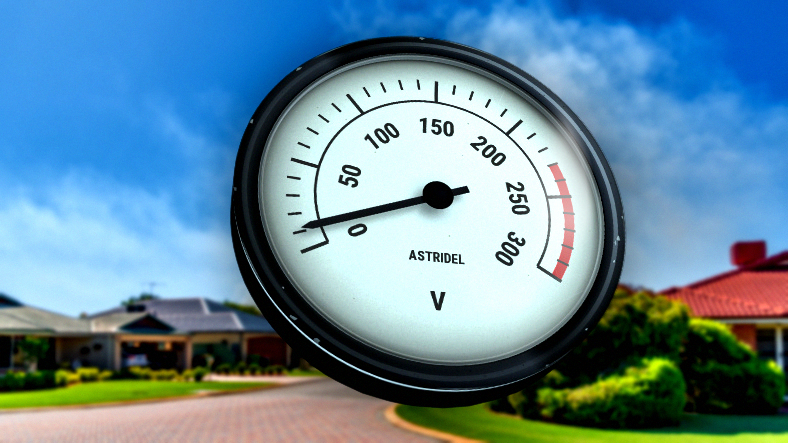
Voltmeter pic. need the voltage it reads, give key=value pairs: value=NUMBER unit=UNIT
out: value=10 unit=V
